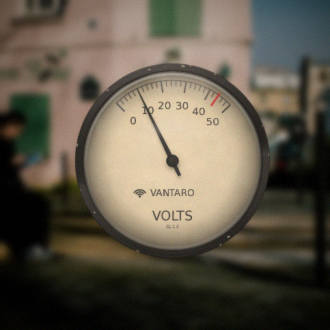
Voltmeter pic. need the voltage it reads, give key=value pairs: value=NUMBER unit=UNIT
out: value=10 unit=V
